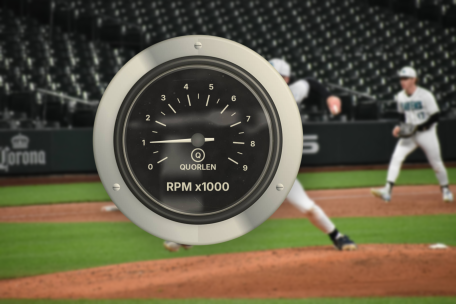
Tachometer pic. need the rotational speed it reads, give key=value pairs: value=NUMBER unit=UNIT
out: value=1000 unit=rpm
